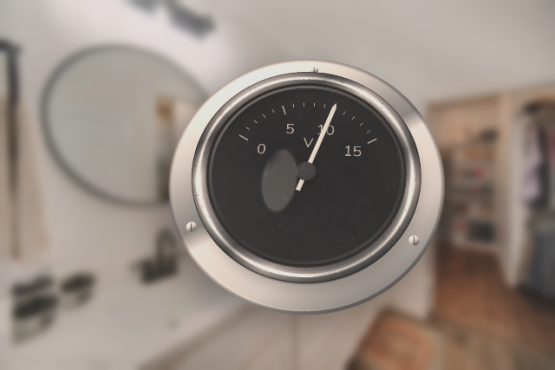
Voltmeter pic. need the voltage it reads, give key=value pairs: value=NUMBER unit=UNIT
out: value=10 unit=V
